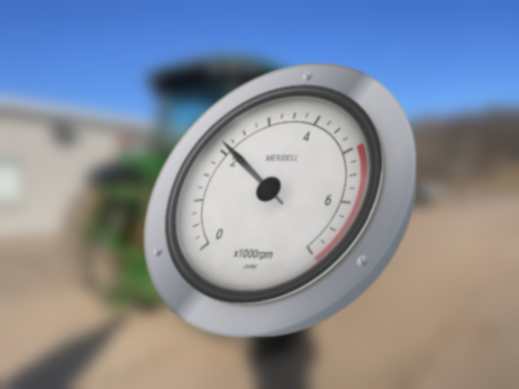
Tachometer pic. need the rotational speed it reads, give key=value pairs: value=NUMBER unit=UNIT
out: value=2125 unit=rpm
